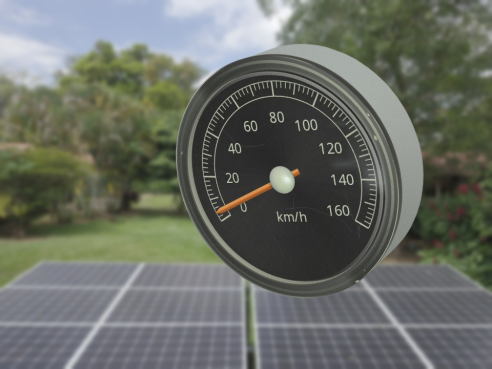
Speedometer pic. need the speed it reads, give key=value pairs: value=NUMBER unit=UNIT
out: value=4 unit=km/h
